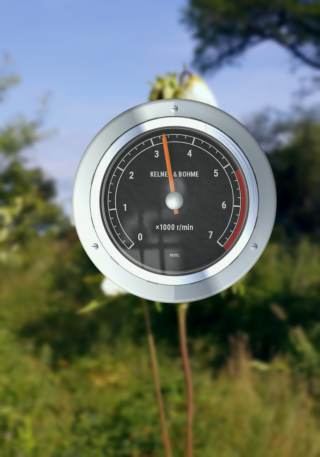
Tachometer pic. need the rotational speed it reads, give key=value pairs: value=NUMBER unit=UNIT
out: value=3300 unit=rpm
